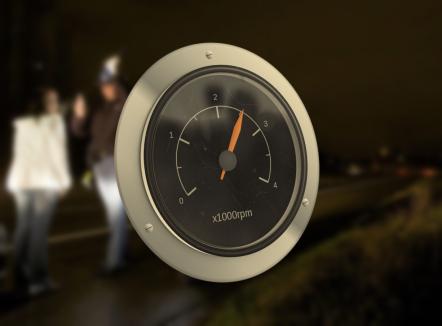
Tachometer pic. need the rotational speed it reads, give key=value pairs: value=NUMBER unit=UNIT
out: value=2500 unit=rpm
